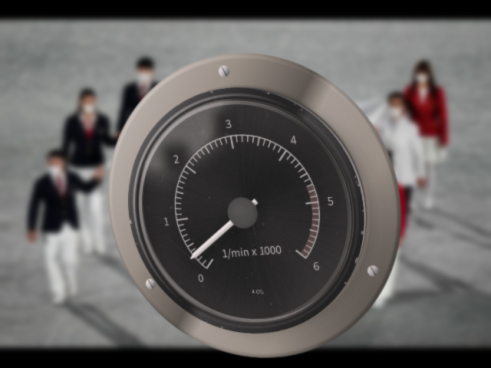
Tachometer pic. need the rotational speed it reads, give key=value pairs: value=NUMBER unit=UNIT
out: value=300 unit=rpm
